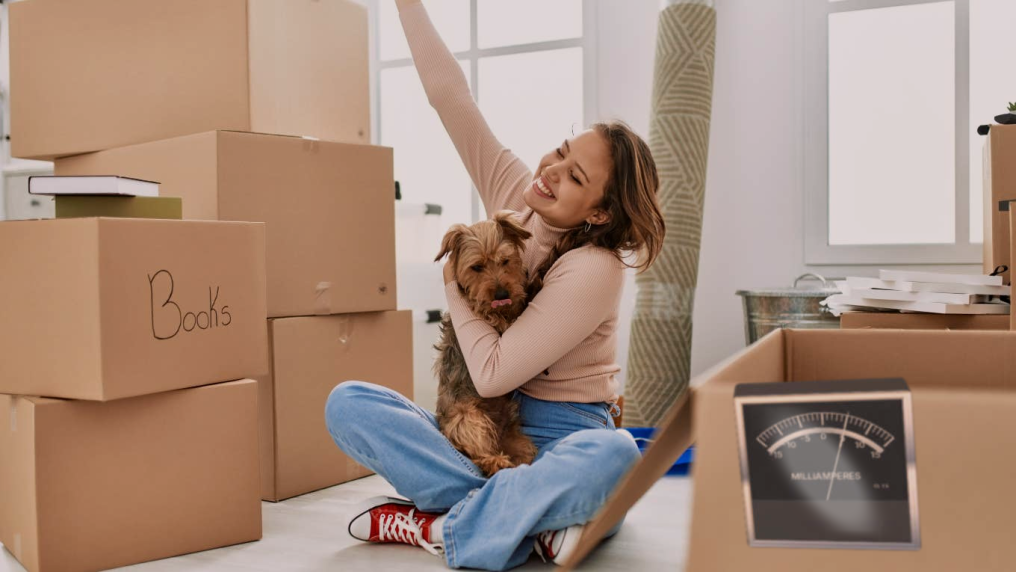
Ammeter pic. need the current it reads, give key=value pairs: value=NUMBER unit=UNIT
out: value=5 unit=mA
